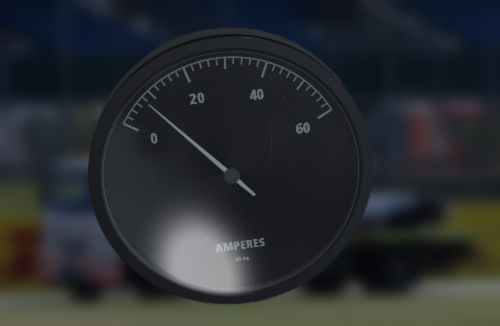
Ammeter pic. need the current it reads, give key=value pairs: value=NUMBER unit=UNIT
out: value=8 unit=A
